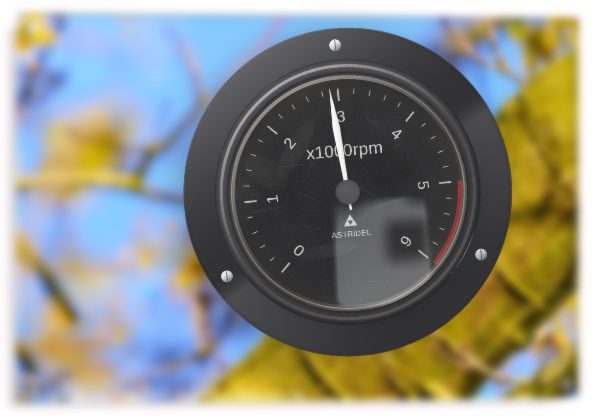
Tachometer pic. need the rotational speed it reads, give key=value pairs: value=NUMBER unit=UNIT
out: value=2900 unit=rpm
